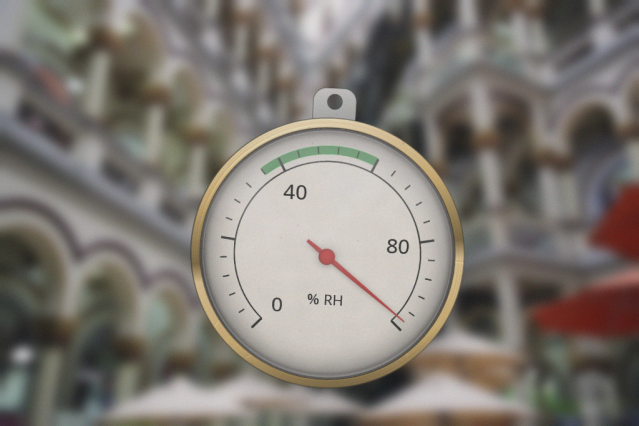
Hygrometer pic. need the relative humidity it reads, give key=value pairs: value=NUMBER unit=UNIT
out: value=98 unit=%
